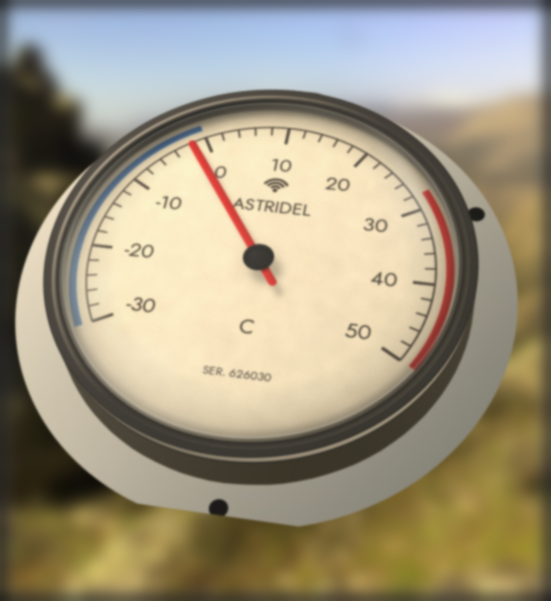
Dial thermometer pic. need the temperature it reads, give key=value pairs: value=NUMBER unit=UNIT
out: value=-2 unit=°C
